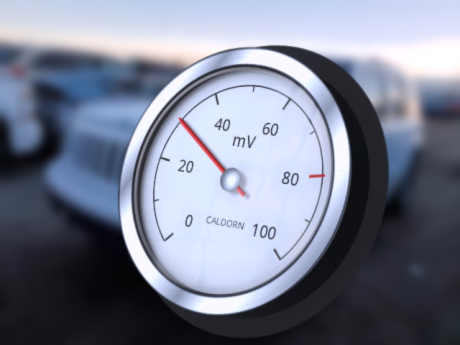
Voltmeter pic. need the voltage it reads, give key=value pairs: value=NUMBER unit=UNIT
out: value=30 unit=mV
